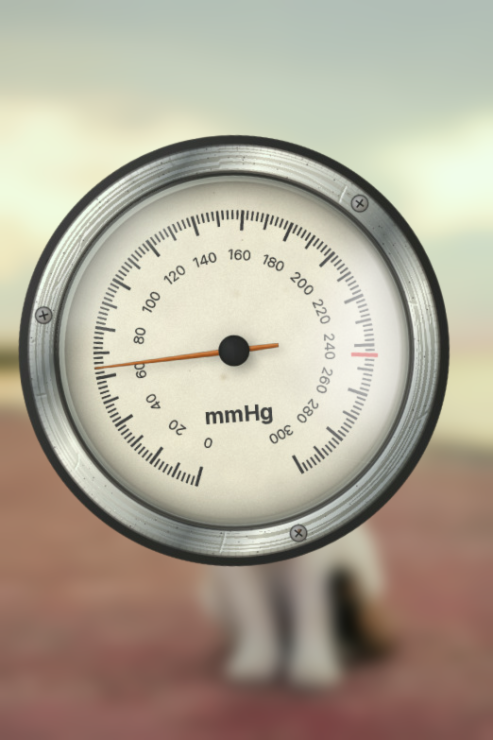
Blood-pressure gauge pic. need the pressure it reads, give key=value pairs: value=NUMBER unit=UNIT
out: value=64 unit=mmHg
